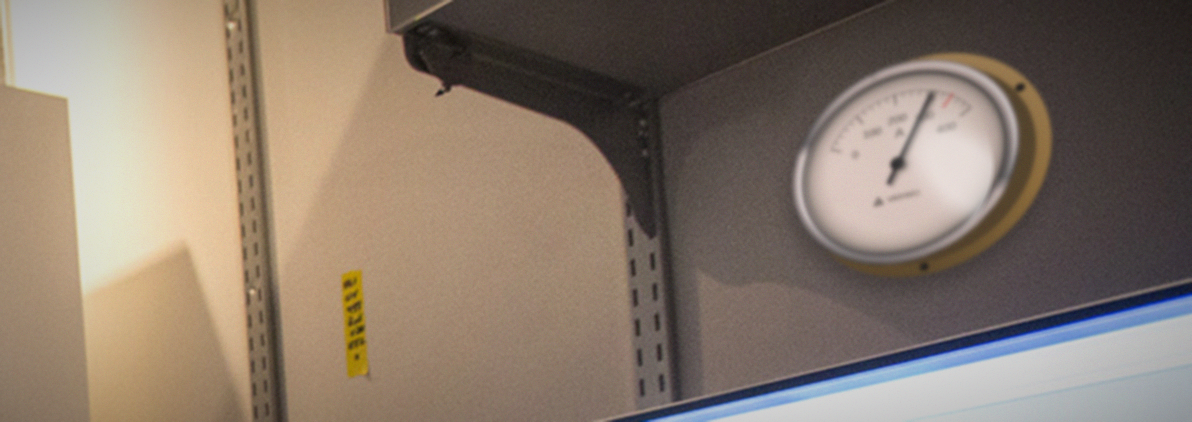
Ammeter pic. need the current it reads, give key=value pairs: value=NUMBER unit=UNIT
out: value=300 unit=A
